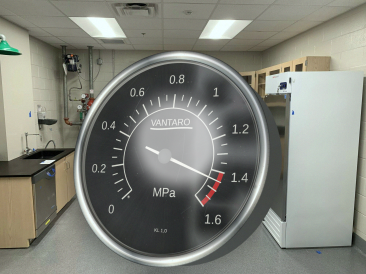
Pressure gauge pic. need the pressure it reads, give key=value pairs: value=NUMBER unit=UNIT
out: value=1.45 unit=MPa
